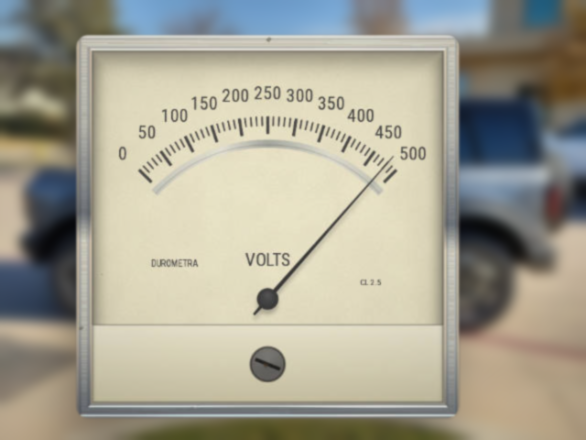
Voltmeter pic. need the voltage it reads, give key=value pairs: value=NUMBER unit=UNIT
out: value=480 unit=V
